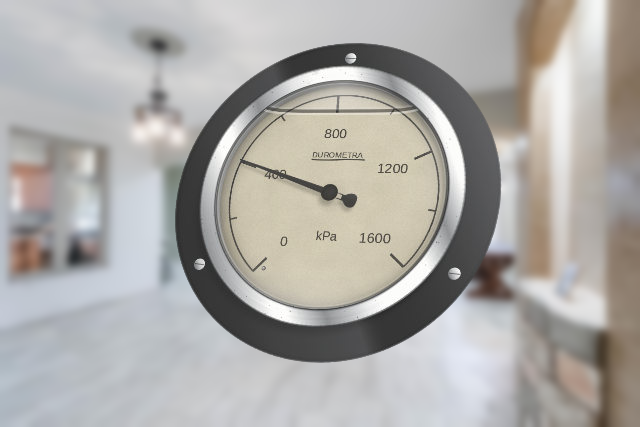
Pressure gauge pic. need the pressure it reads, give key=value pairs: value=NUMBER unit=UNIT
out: value=400 unit=kPa
